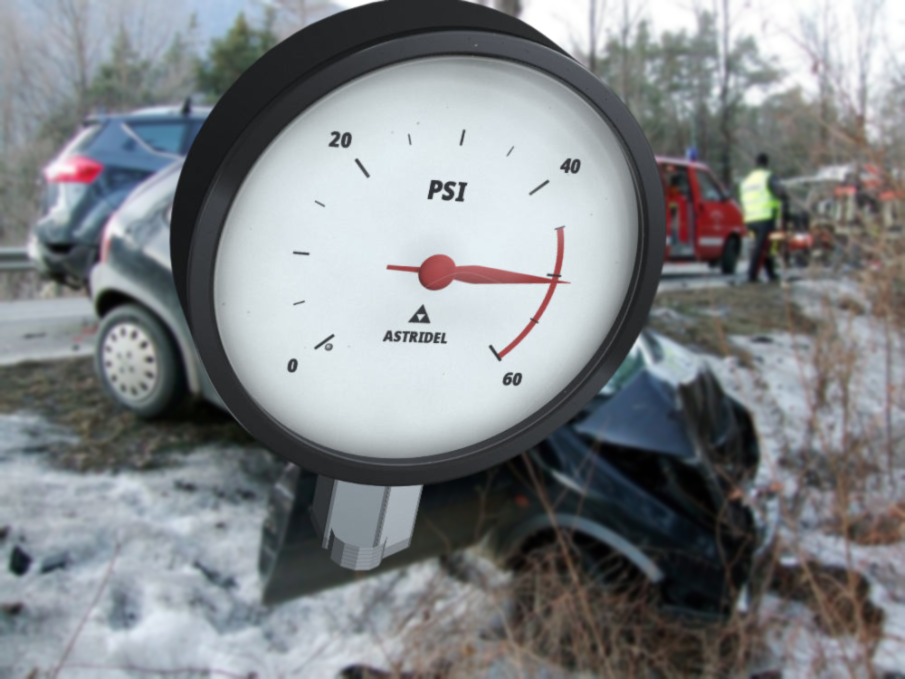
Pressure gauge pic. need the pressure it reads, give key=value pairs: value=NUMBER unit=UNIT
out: value=50 unit=psi
